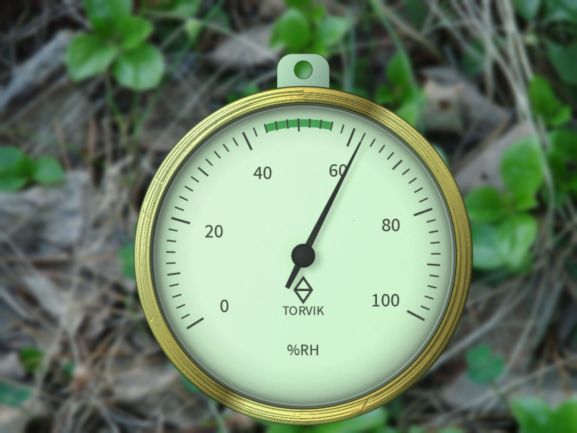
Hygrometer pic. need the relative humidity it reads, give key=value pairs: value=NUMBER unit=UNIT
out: value=62 unit=%
